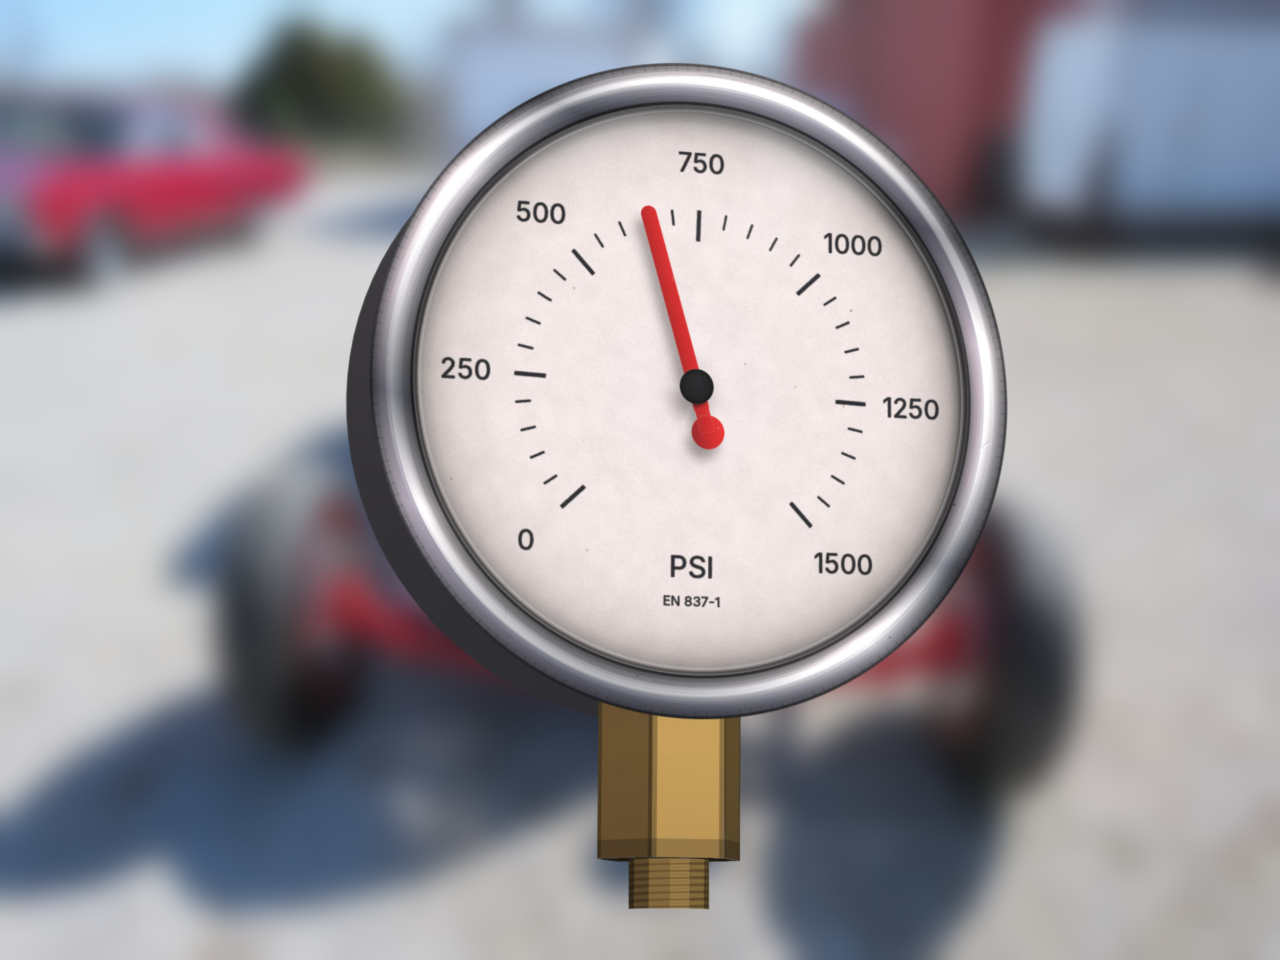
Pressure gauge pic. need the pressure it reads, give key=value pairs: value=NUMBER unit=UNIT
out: value=650 unit=psi
